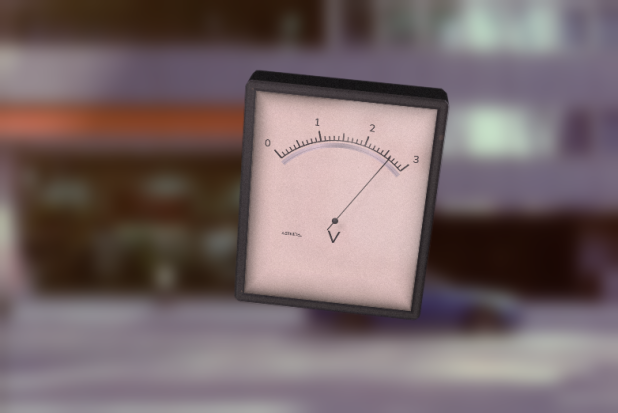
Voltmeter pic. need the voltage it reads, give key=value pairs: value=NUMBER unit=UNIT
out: value=2.6 unit=V
